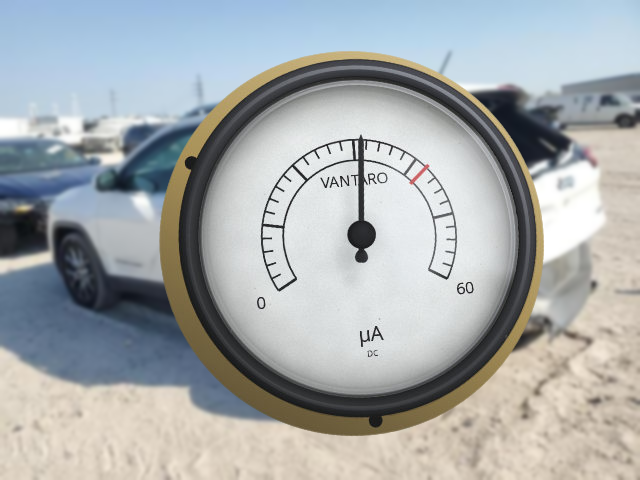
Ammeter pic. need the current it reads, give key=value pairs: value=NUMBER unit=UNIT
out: value=31 unit=µA
